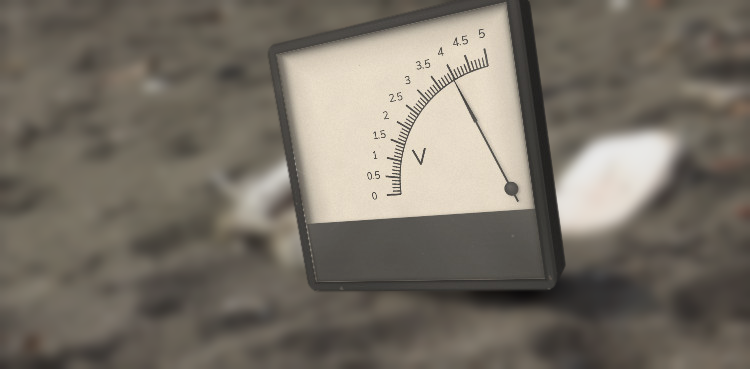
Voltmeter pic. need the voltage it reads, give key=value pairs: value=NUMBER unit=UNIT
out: value=4 unit=V
